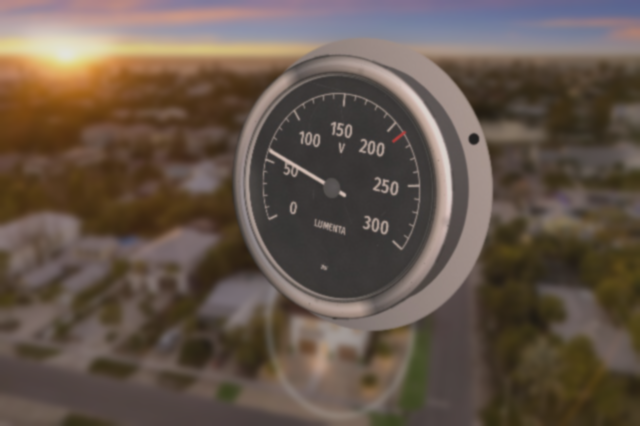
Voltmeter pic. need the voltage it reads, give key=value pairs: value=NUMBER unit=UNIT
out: value=60 unit=V
